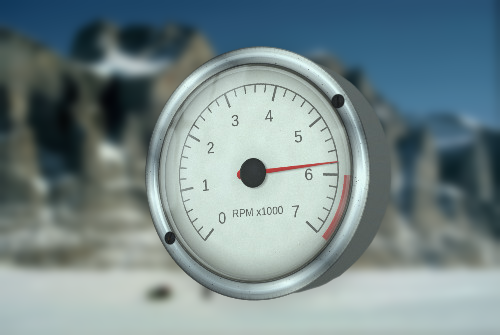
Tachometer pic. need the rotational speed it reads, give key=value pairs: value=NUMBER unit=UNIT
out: value=5800 unit=rpm
